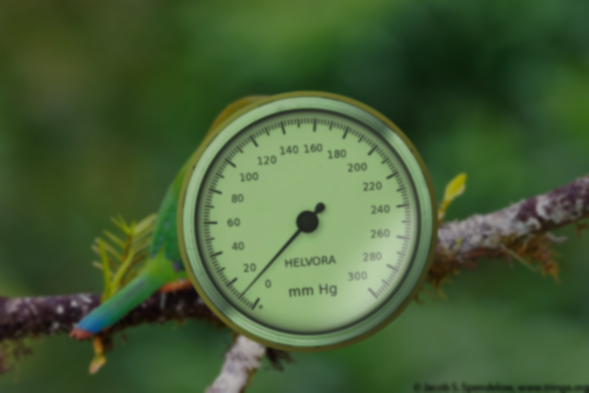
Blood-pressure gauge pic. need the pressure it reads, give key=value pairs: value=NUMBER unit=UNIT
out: value=10 unit=mmHg
